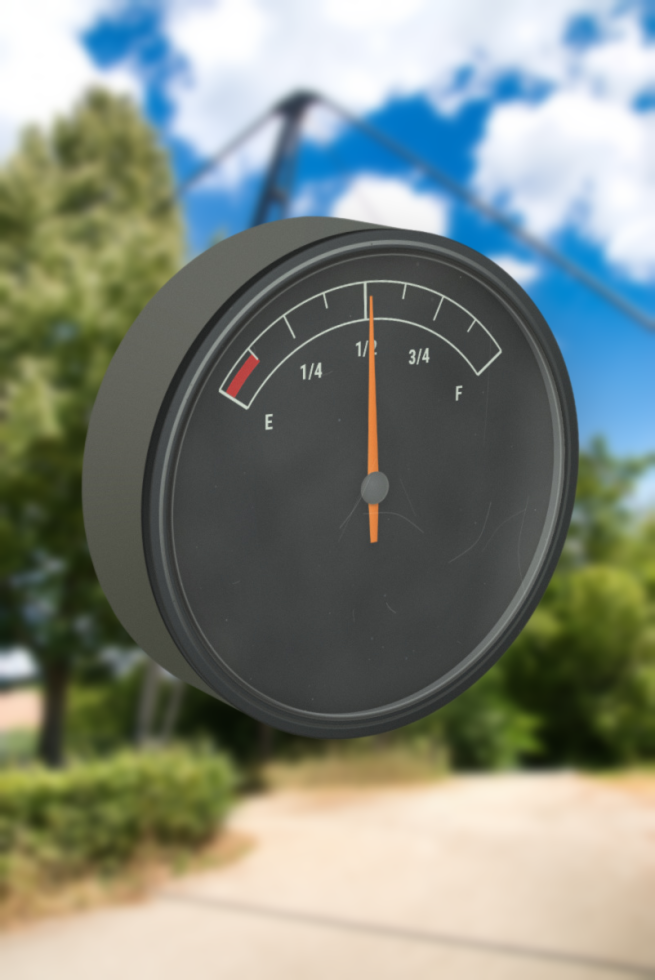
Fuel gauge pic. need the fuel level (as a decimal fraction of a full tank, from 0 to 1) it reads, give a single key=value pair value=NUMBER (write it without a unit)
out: value=0.5
